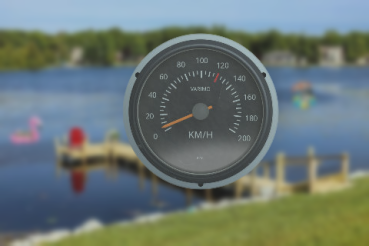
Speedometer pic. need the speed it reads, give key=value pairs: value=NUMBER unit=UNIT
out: value=5 unit=km/h
